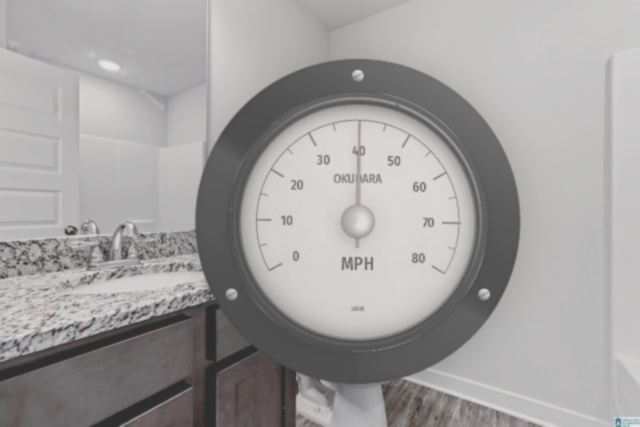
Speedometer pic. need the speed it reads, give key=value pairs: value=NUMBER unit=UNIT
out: value=40 unit=mph
